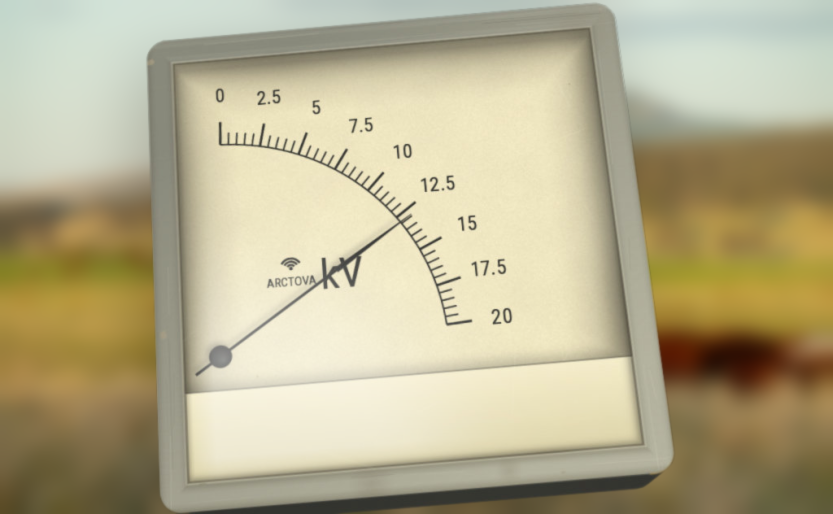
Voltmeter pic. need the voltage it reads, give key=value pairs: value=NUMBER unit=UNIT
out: value=13 unit=kV
